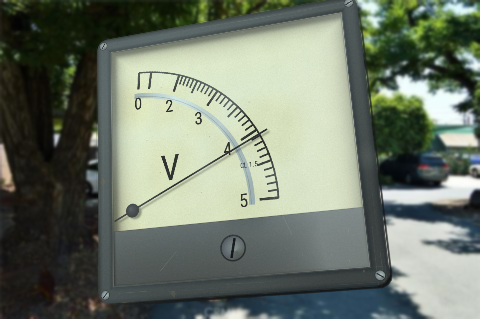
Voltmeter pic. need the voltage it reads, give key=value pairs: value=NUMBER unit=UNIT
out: value=4.1 unit=V
